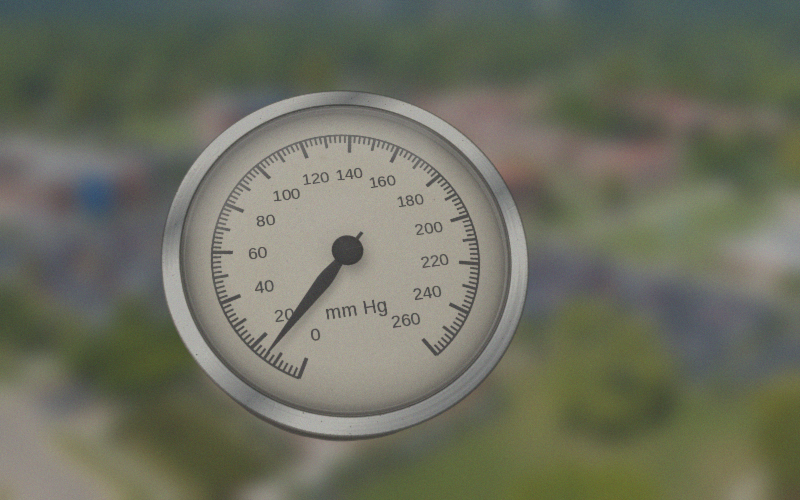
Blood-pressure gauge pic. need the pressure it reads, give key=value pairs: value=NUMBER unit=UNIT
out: value=14 unit=mmHg
